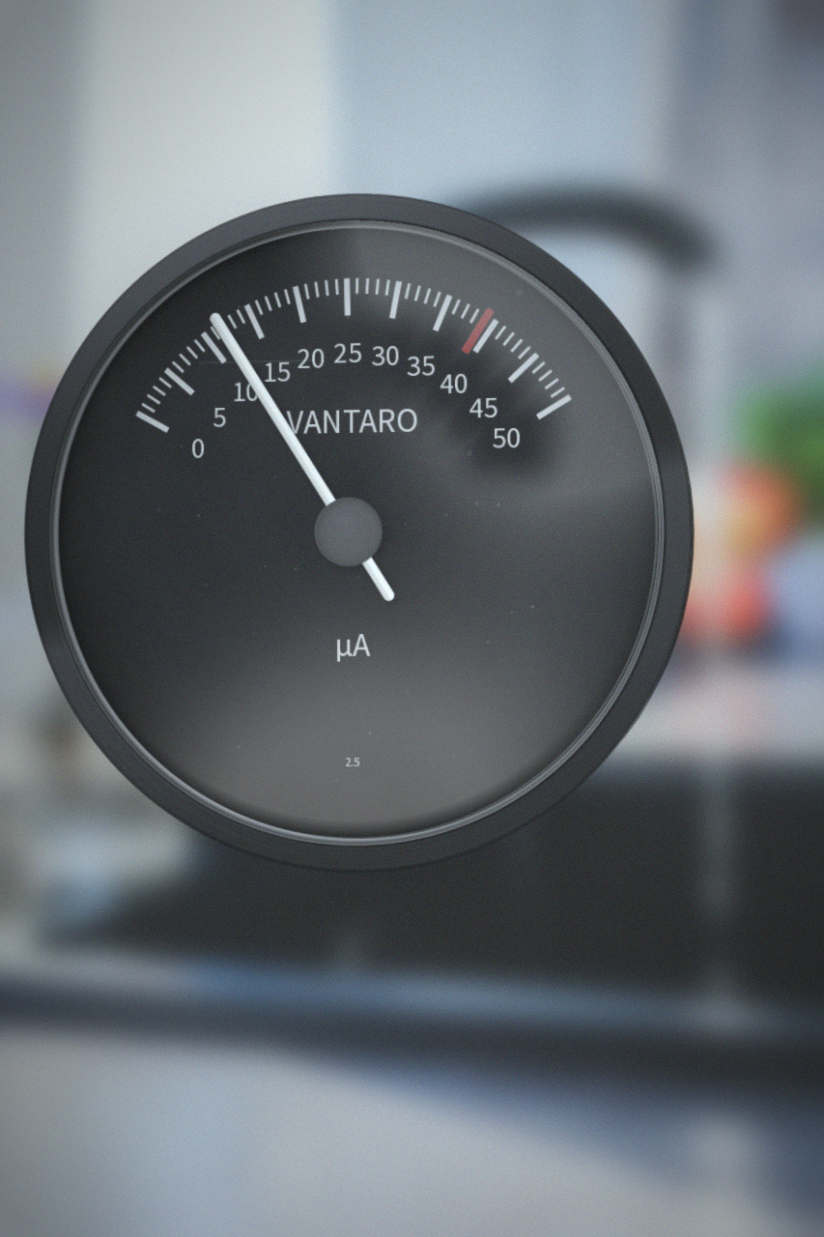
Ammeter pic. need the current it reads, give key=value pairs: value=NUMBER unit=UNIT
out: value=12 unit=µA
